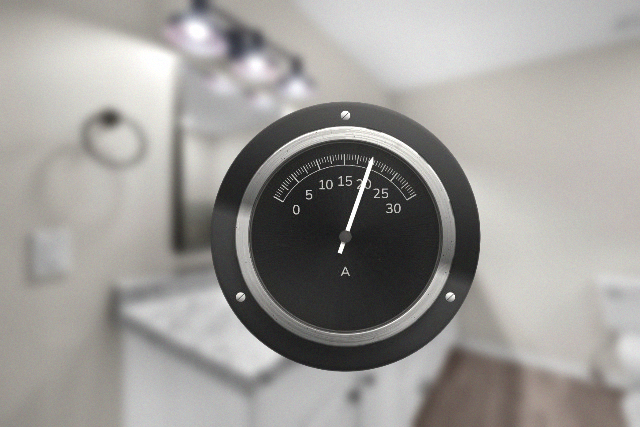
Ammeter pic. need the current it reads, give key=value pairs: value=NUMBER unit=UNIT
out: value=20 unit=A
